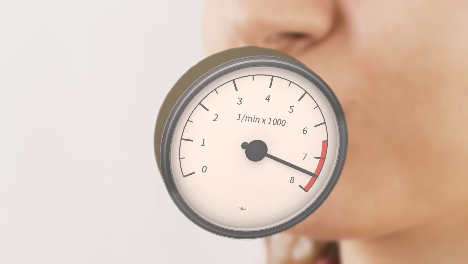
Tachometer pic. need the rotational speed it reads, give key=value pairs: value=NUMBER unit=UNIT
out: value=7500 unit=rpm
